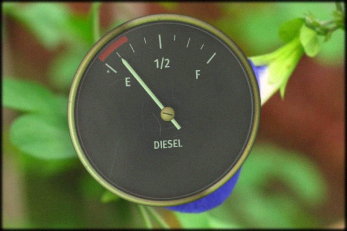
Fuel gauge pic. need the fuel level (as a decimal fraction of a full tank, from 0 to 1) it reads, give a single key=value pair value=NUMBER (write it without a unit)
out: value=0.125
